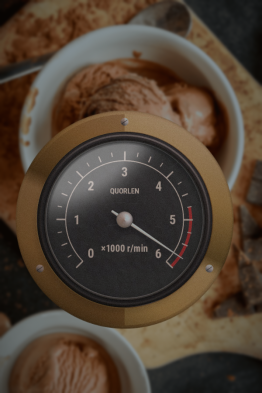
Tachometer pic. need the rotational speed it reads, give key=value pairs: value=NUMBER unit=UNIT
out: value=5750 unit=rpm
